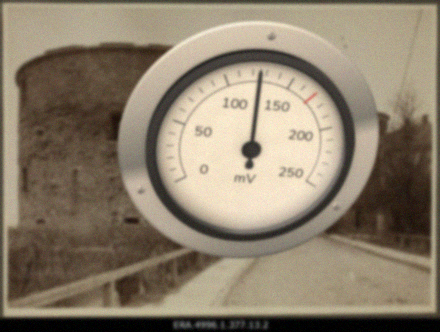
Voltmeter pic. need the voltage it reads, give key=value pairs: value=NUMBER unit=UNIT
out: value=125 unit=mV
